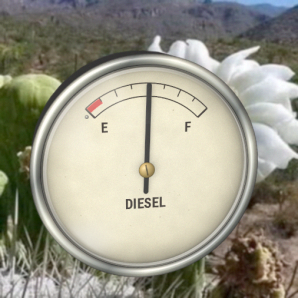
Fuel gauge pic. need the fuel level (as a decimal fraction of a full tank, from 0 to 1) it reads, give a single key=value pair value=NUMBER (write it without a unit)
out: value=0.5
